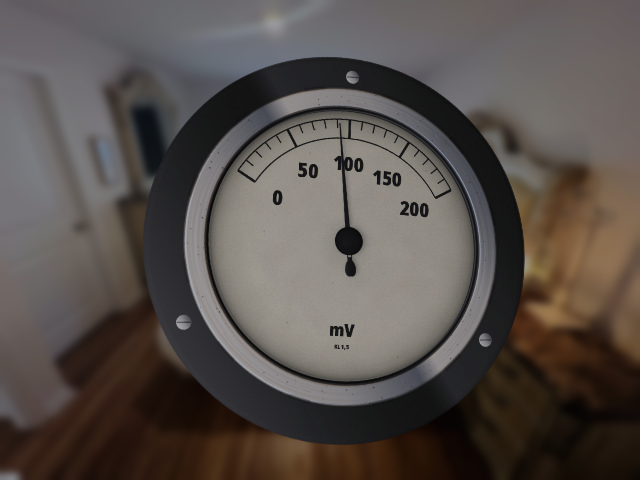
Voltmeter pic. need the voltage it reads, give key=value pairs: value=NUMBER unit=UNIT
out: value=90 unit=mV
